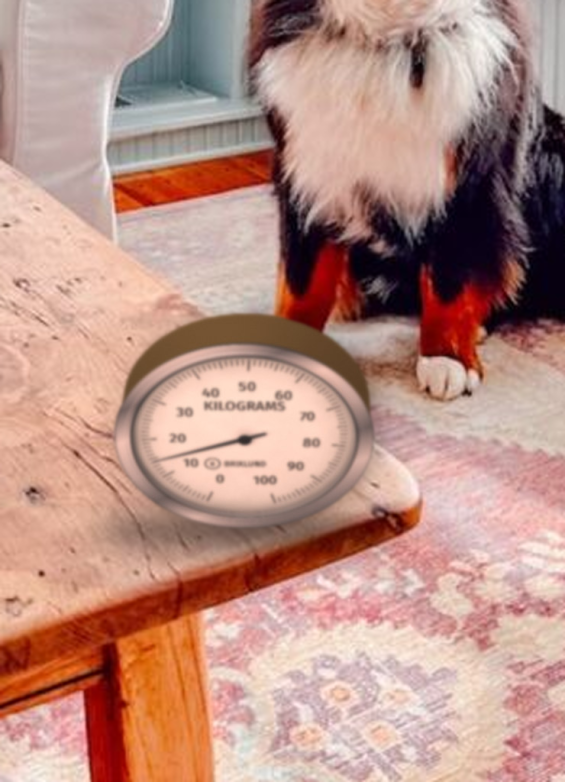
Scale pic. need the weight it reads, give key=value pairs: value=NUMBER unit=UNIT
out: value=15 unit=kg
